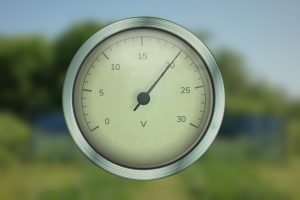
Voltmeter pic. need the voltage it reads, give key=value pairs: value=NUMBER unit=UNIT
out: value=20 unit=V
